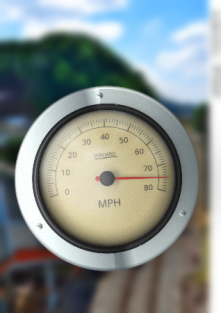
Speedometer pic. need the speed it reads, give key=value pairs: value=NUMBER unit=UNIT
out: value=75 unit=mph
